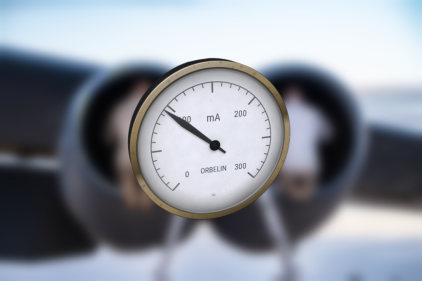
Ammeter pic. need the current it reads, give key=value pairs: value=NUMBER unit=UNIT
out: value=95 unit=mA
